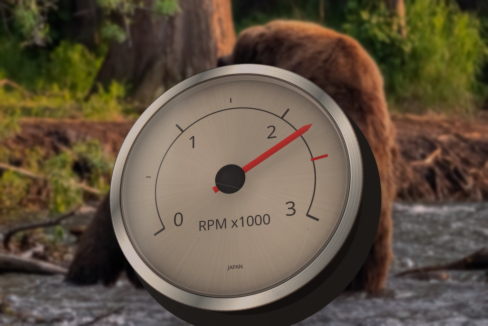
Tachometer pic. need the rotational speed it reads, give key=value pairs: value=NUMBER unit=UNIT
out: value=2250 unit=rpm
